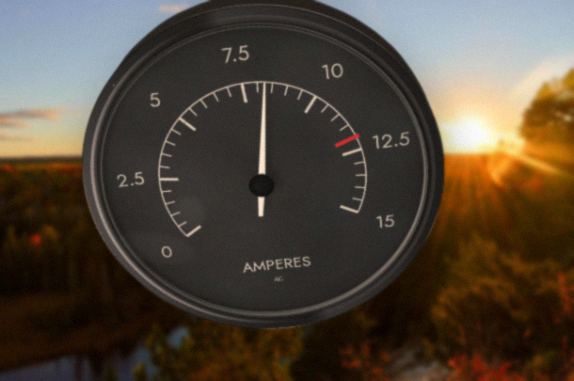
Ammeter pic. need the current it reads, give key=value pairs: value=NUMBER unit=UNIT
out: value=8.25 unit=A
